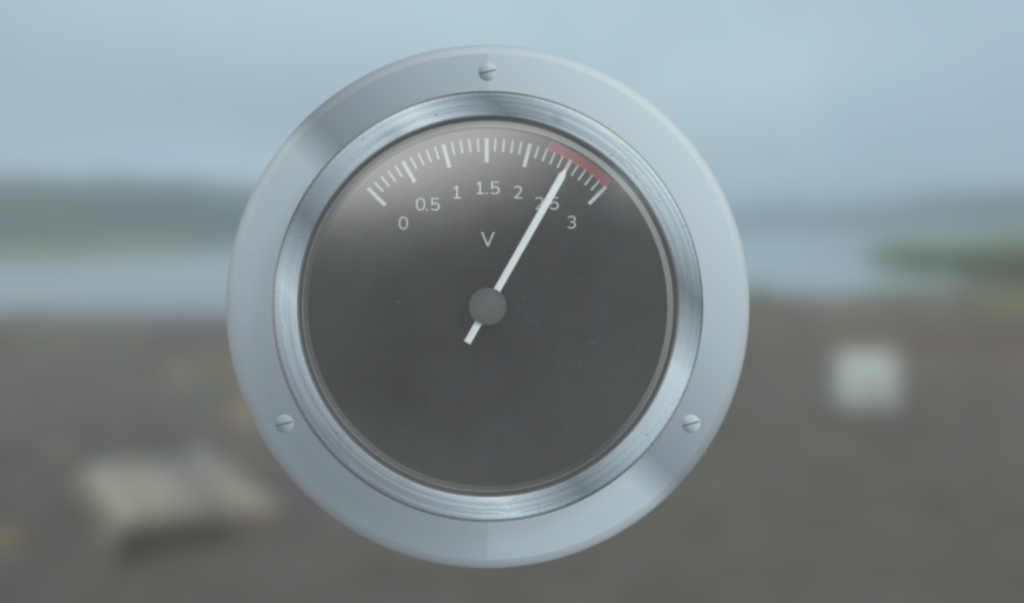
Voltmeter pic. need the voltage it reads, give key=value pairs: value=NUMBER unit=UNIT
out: value=2.5 unit=V
